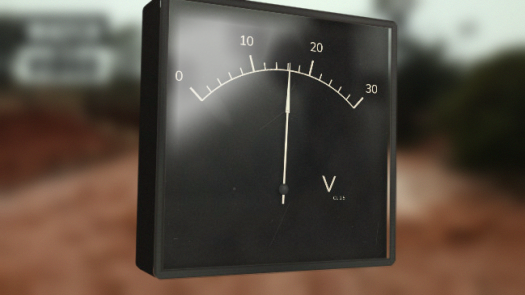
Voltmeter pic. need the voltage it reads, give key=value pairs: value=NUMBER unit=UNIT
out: value=16 unit=V
